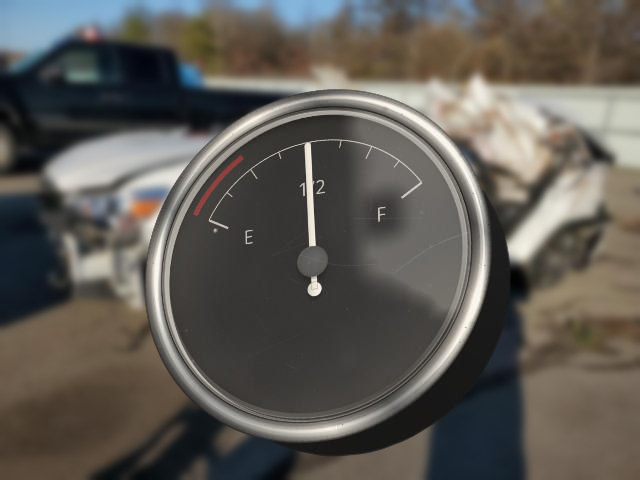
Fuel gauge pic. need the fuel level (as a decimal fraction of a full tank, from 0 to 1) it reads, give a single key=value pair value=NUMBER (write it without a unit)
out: value=0.5
